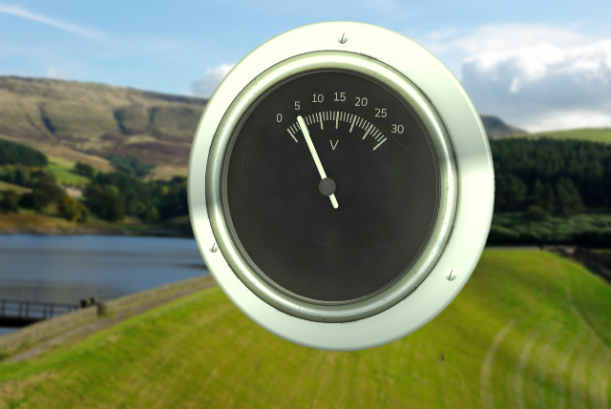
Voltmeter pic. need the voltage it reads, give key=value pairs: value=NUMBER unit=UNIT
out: value=5 unit=V
